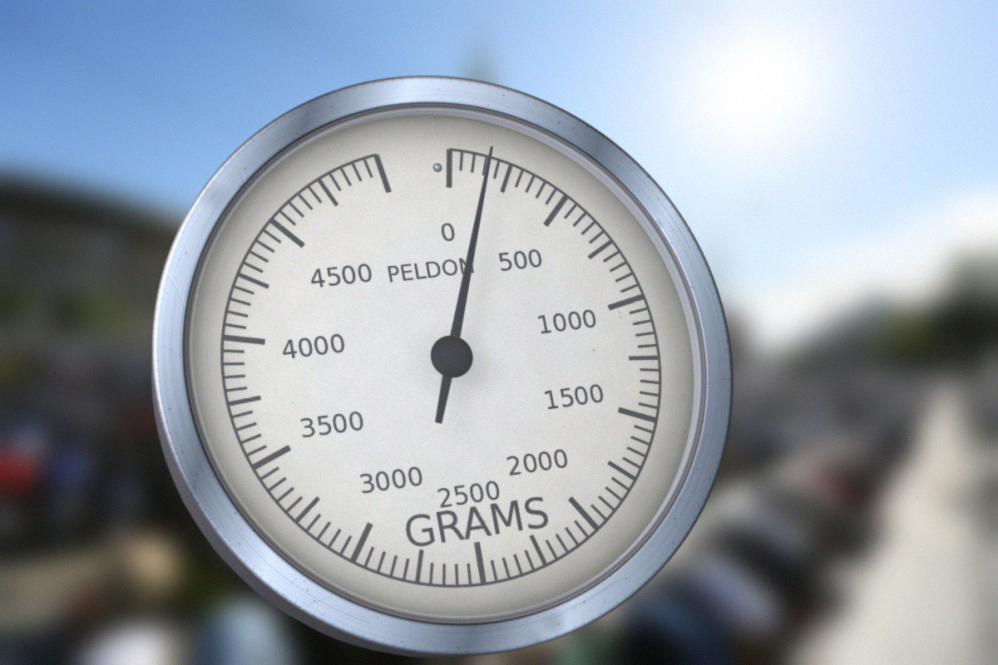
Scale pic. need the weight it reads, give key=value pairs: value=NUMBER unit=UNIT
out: value=150 unit=g
